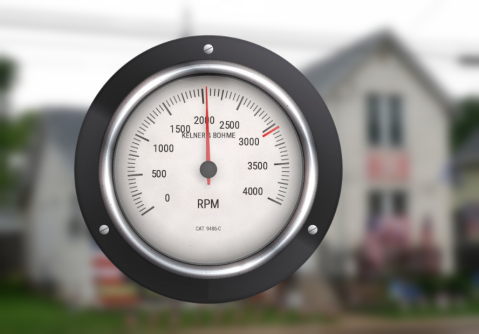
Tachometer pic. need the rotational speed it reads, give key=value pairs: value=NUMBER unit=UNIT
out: value=2050 unit=rpm
